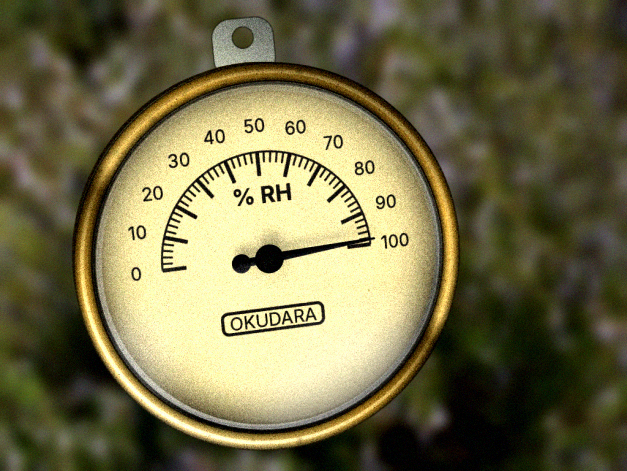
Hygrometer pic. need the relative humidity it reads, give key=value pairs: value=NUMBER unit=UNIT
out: value=98 unit=%
